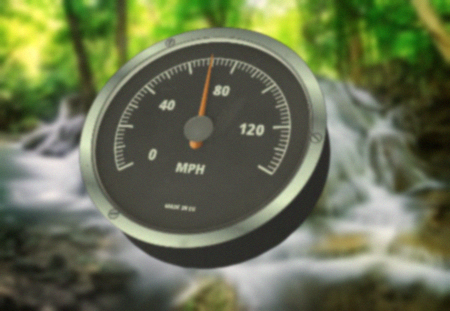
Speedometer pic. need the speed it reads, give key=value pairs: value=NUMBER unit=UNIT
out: value=70 unit=mph
